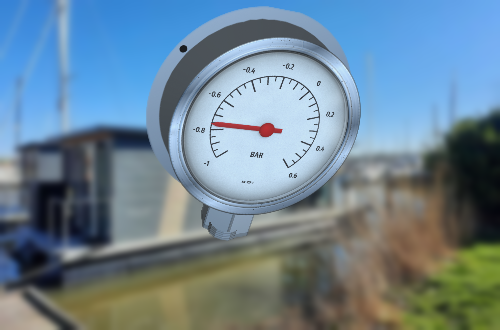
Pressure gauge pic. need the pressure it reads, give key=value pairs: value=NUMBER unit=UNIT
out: value=-0.75 unit=bar
